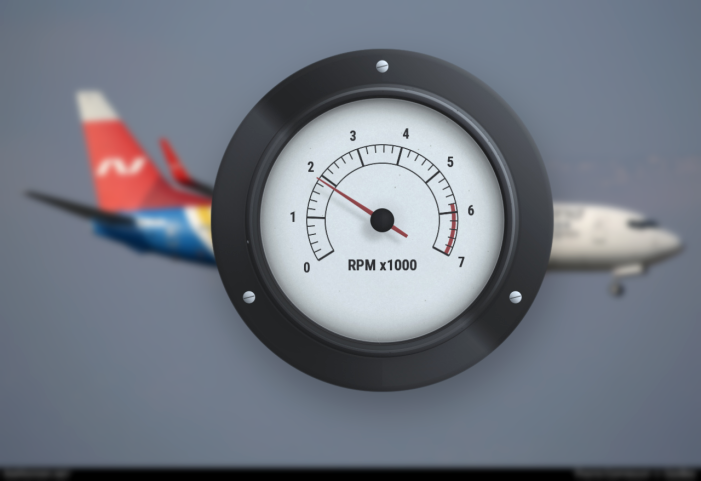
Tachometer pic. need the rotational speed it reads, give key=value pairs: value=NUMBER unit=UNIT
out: value=1900 unit=rpm
